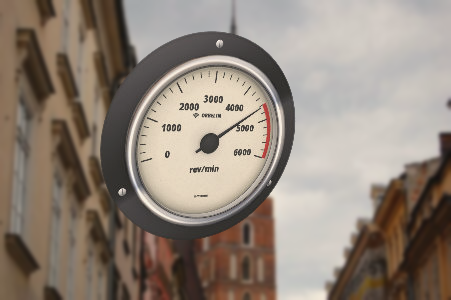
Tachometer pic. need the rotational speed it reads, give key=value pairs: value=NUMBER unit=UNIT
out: value=4600 unit=rpm
